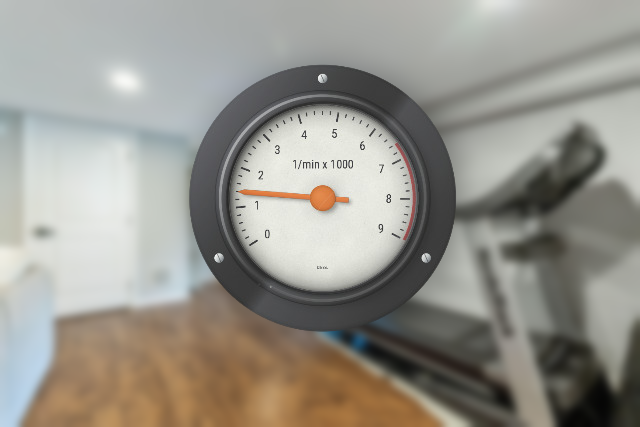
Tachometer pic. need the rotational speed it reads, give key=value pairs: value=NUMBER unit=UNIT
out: value=1400 unit=rpm
